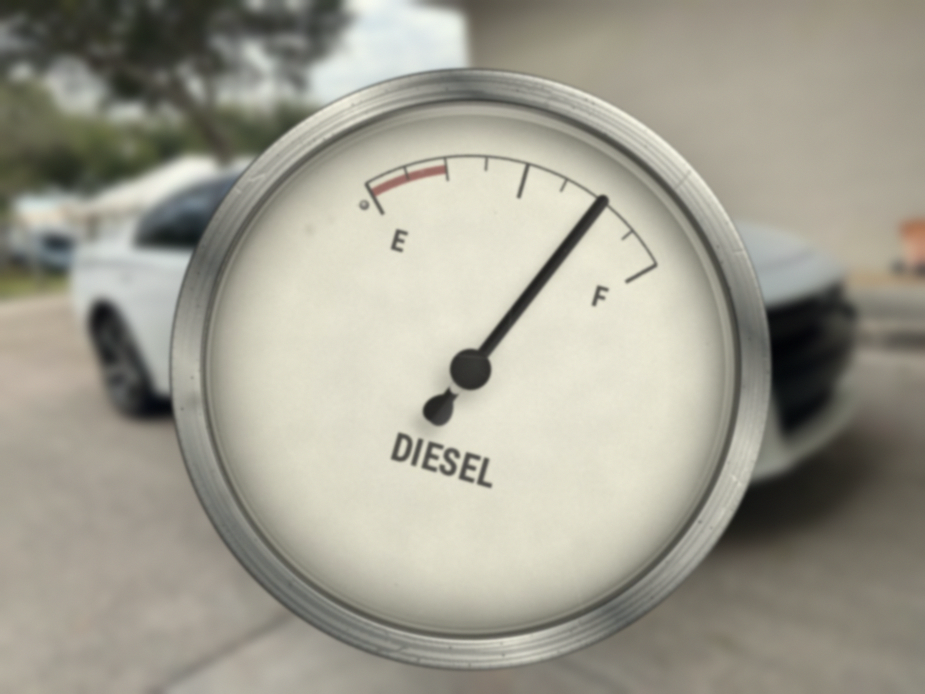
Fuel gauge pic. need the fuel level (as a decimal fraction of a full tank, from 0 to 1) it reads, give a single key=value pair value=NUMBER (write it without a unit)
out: value=0.75
